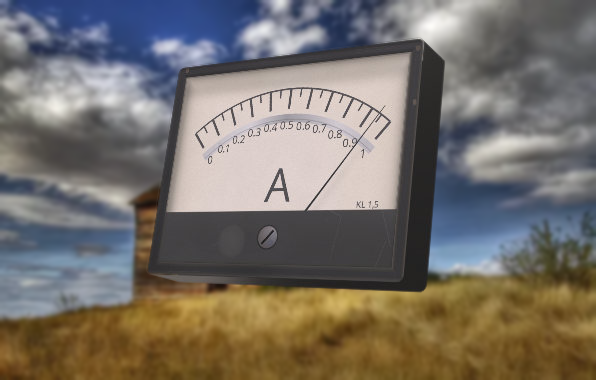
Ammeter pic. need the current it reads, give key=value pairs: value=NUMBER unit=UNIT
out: value=0.95 unit=A
